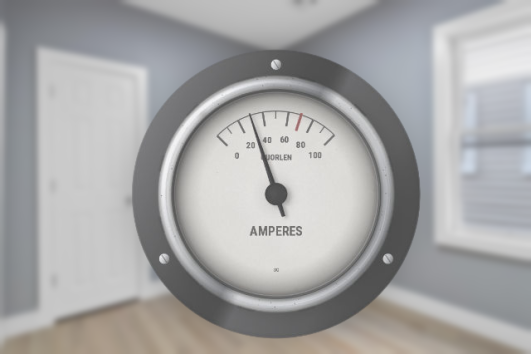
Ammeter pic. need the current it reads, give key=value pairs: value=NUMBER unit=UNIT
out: value=30 unit=A
